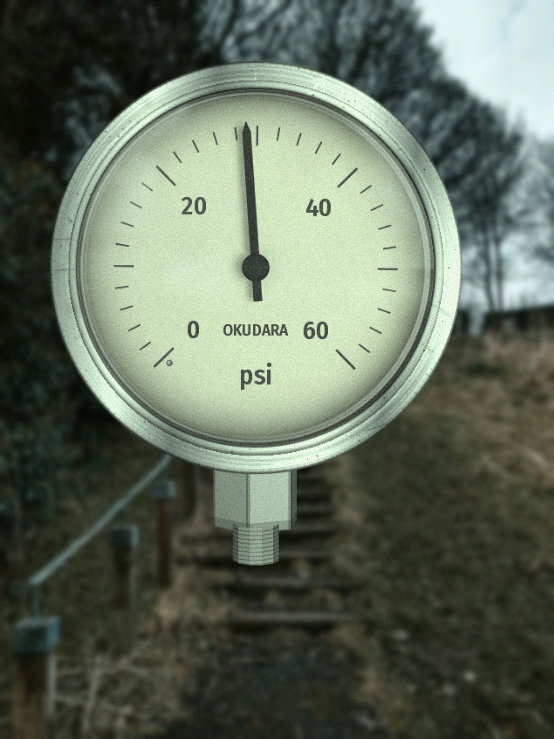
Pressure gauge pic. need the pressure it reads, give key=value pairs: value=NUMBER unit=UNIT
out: value=29 unit=psi
